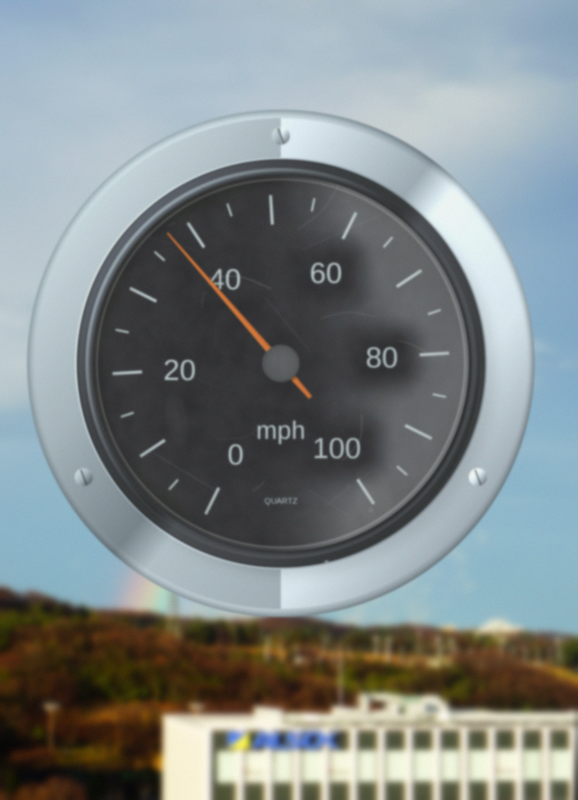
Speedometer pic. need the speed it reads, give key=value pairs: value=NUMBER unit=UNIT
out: value=37.5 unit=mph
